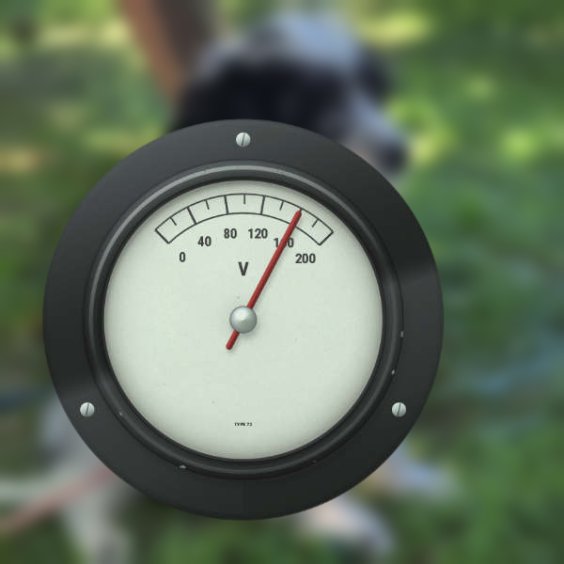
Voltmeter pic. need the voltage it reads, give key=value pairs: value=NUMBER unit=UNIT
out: value=160 unit=V
